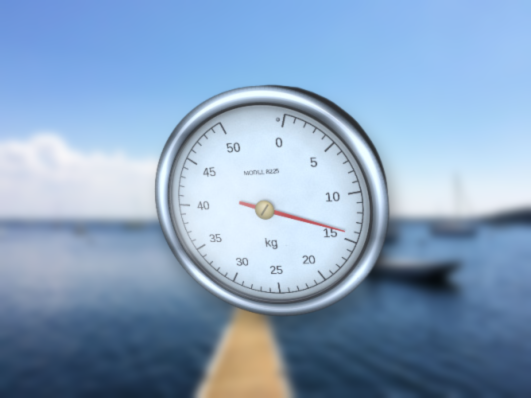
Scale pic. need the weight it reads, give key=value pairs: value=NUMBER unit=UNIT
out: value=14 unit=kg
